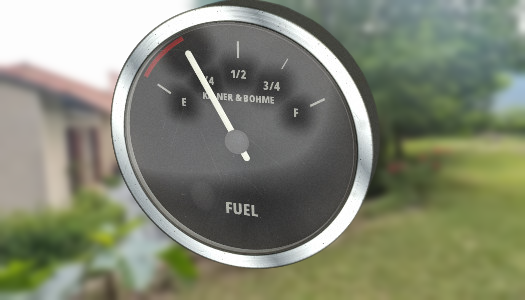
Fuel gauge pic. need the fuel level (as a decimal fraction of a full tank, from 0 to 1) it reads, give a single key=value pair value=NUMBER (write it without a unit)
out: value=0.25
